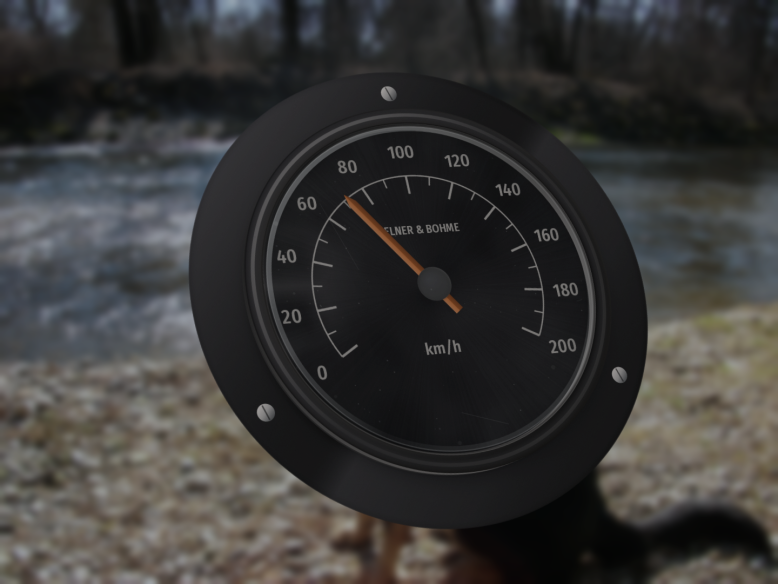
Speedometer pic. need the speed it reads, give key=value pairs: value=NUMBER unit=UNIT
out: value=70 unit=km/h
